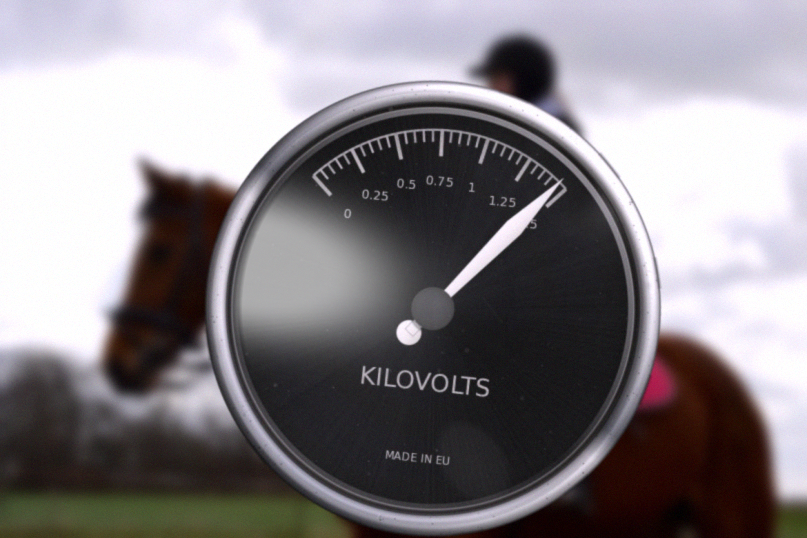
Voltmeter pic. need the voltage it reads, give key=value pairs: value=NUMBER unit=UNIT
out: value=1.45 unit=kV
